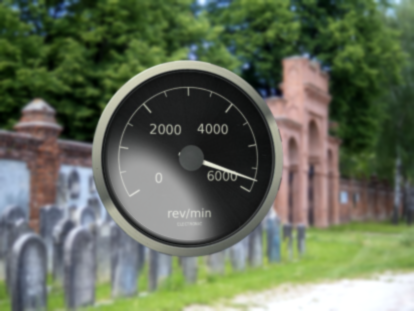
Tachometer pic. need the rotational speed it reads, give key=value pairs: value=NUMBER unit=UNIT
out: value=5750 unit=rpm
